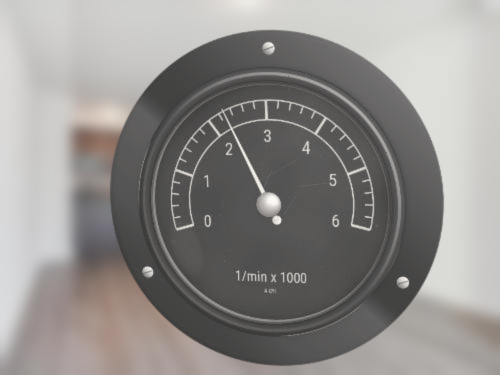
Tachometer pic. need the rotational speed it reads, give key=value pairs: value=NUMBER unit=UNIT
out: value=2300 unit=rpm
